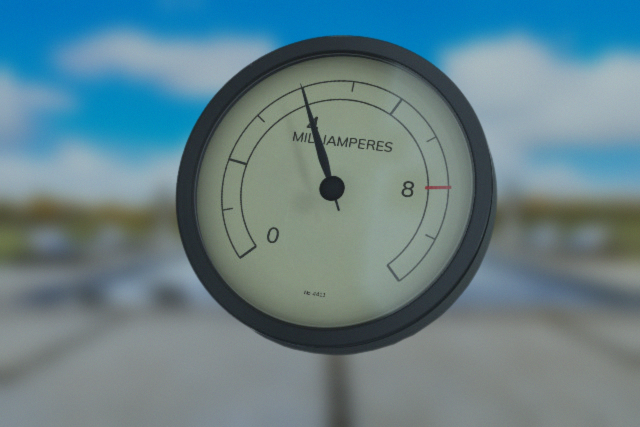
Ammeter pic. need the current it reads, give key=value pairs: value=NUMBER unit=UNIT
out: value=4 unit=mA
